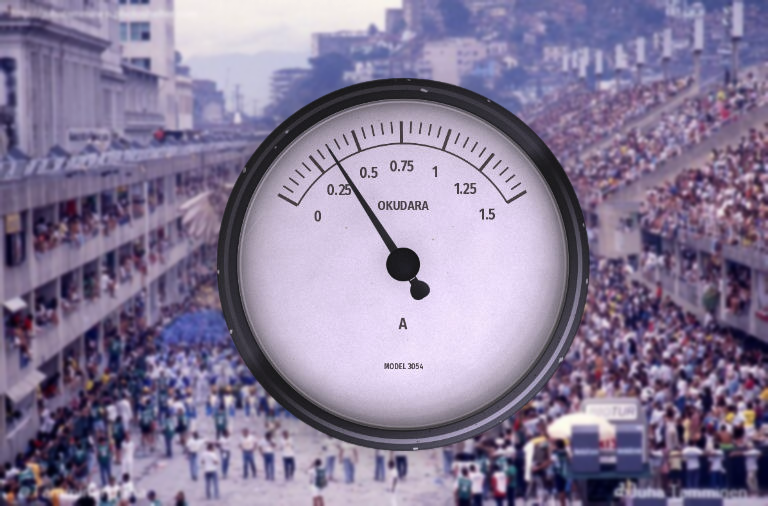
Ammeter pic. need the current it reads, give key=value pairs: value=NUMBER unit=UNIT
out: value=0.35 unit=A
